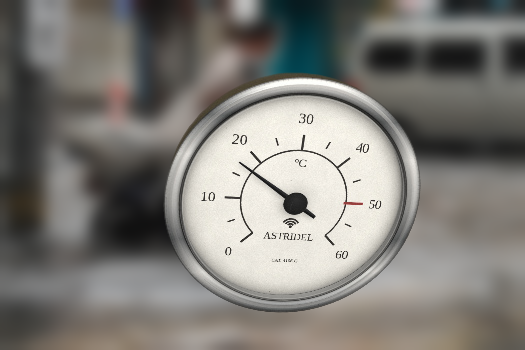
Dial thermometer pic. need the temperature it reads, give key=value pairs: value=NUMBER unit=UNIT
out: value=17.5 unit=°C
